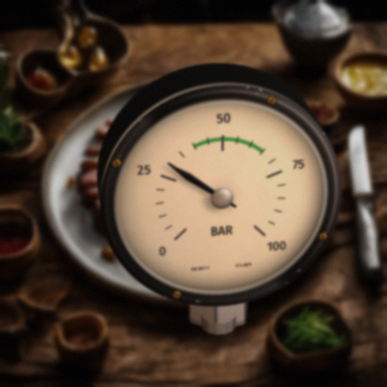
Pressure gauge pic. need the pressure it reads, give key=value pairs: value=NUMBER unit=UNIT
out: value=30 unit=bar
